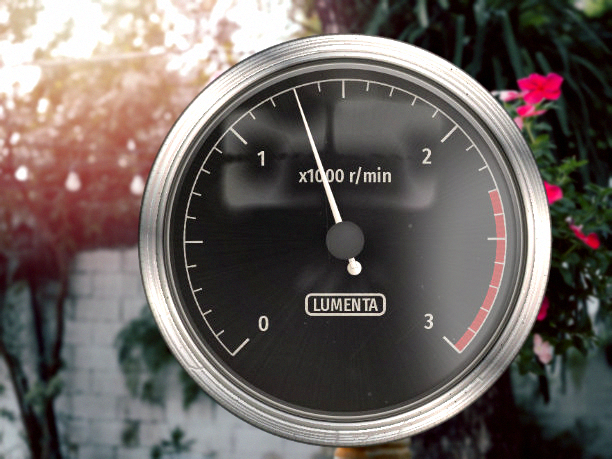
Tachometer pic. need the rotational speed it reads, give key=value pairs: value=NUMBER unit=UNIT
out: value=1300 unit=rpm
